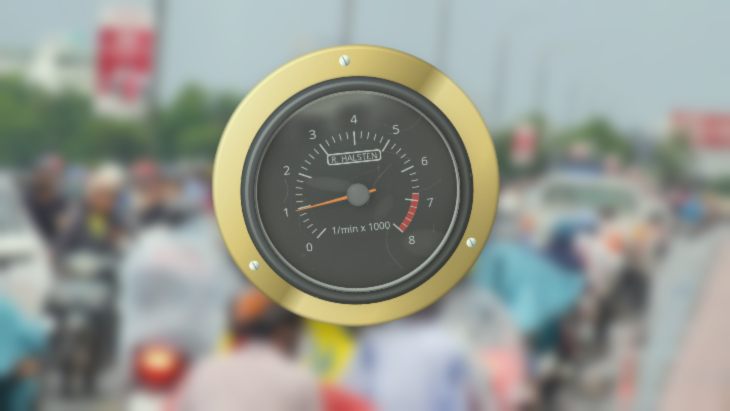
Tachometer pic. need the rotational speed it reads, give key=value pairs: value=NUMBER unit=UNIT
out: value=1000 unit=rpm
